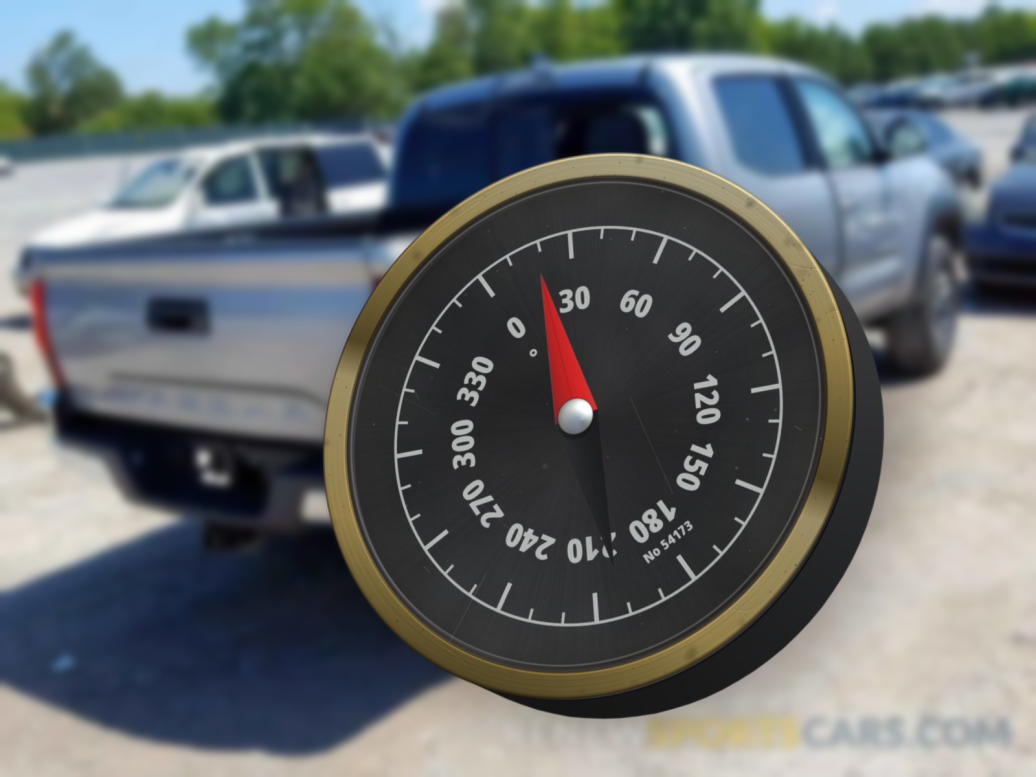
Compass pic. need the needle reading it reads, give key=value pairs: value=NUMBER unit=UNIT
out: value=20 unit=°
